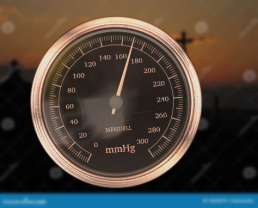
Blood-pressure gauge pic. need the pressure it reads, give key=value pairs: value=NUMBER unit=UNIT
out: value=170 unit=mmHg
